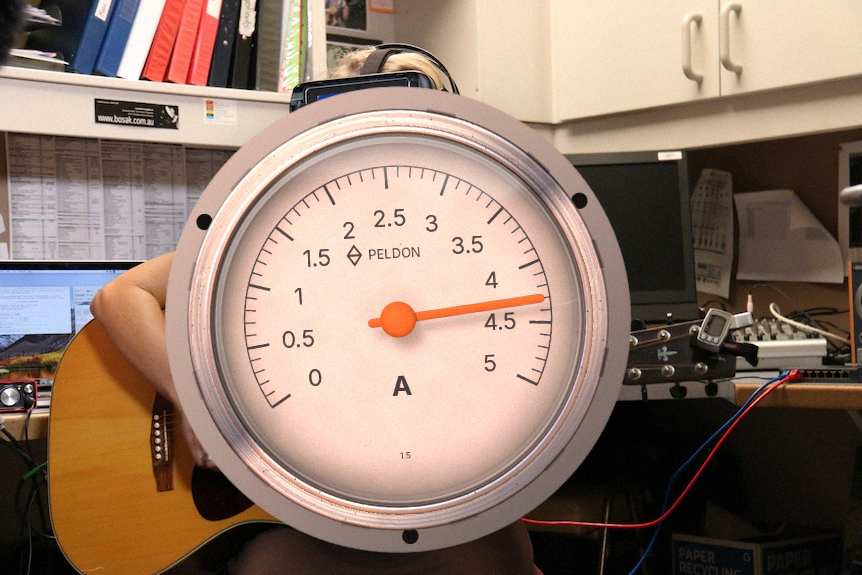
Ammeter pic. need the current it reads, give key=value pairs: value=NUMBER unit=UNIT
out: value=4.3 unit=A
